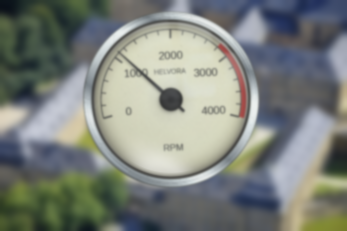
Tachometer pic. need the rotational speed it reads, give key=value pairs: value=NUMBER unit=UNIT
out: value=1100 unit=rpm
